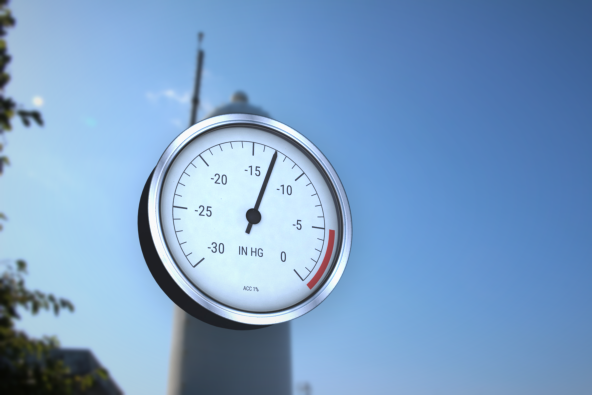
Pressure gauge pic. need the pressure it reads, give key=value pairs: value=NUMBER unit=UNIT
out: value=-13 unit=inHg
